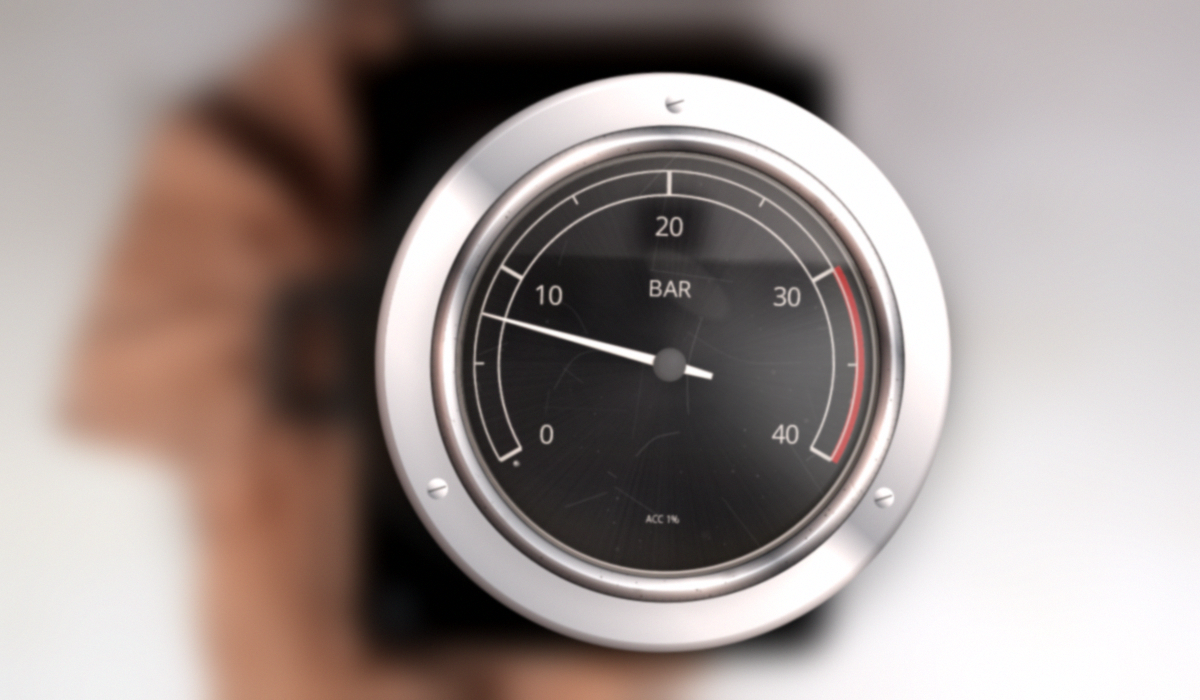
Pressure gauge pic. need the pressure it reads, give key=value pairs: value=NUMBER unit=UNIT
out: value=7.5 unit=bar
